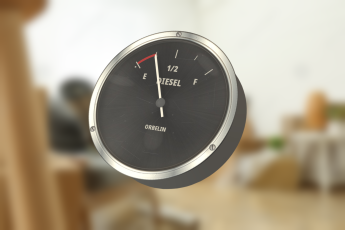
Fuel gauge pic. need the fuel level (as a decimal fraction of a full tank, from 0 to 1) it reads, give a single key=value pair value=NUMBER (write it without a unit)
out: value=0.25
